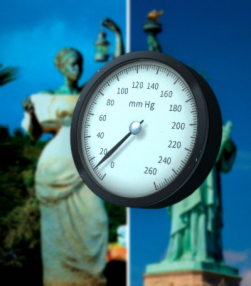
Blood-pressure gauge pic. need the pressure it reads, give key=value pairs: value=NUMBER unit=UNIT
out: value=10 unit=mmHg
